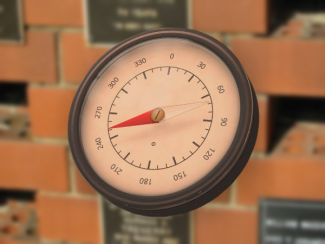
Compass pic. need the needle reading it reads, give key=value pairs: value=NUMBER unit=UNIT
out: value=250 unit=°
